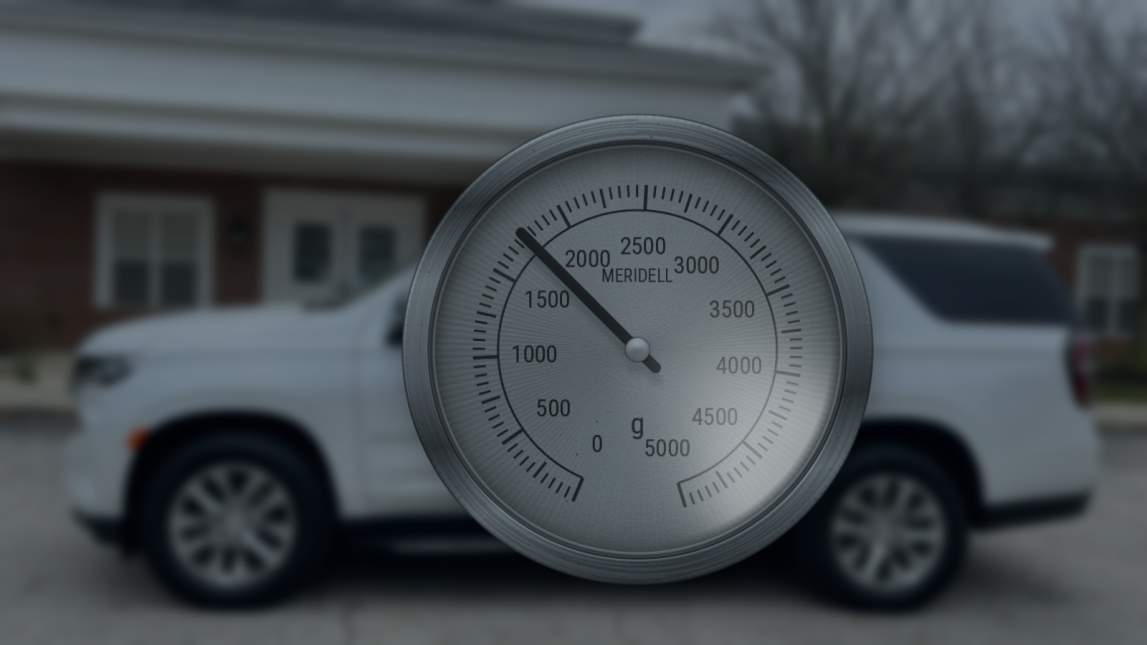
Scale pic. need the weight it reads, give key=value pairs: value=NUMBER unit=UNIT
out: value=1750 unit=g
